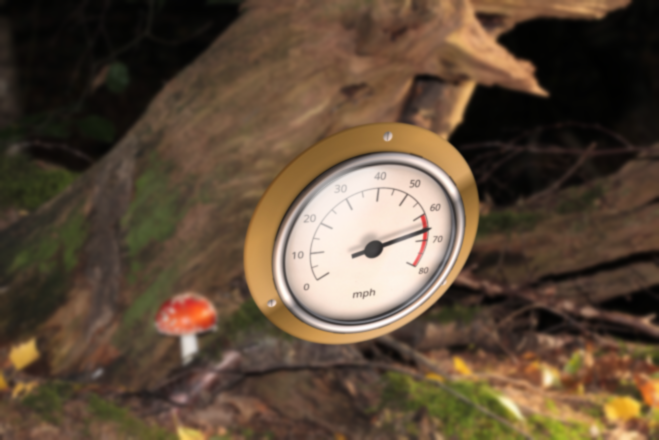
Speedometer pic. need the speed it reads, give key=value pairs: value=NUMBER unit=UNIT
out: value=65 unit=mph
